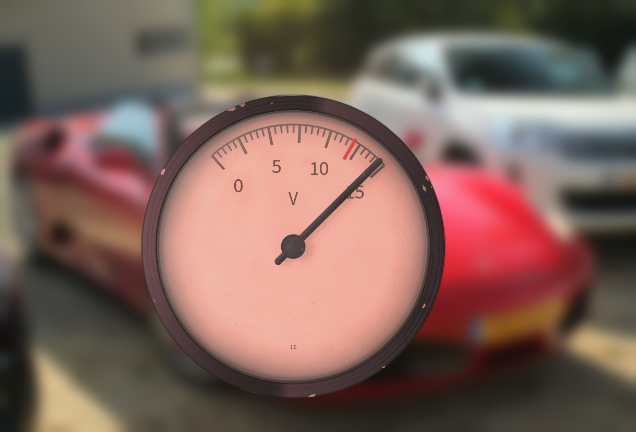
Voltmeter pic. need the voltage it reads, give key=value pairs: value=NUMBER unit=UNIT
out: value=14.5 unit=V
